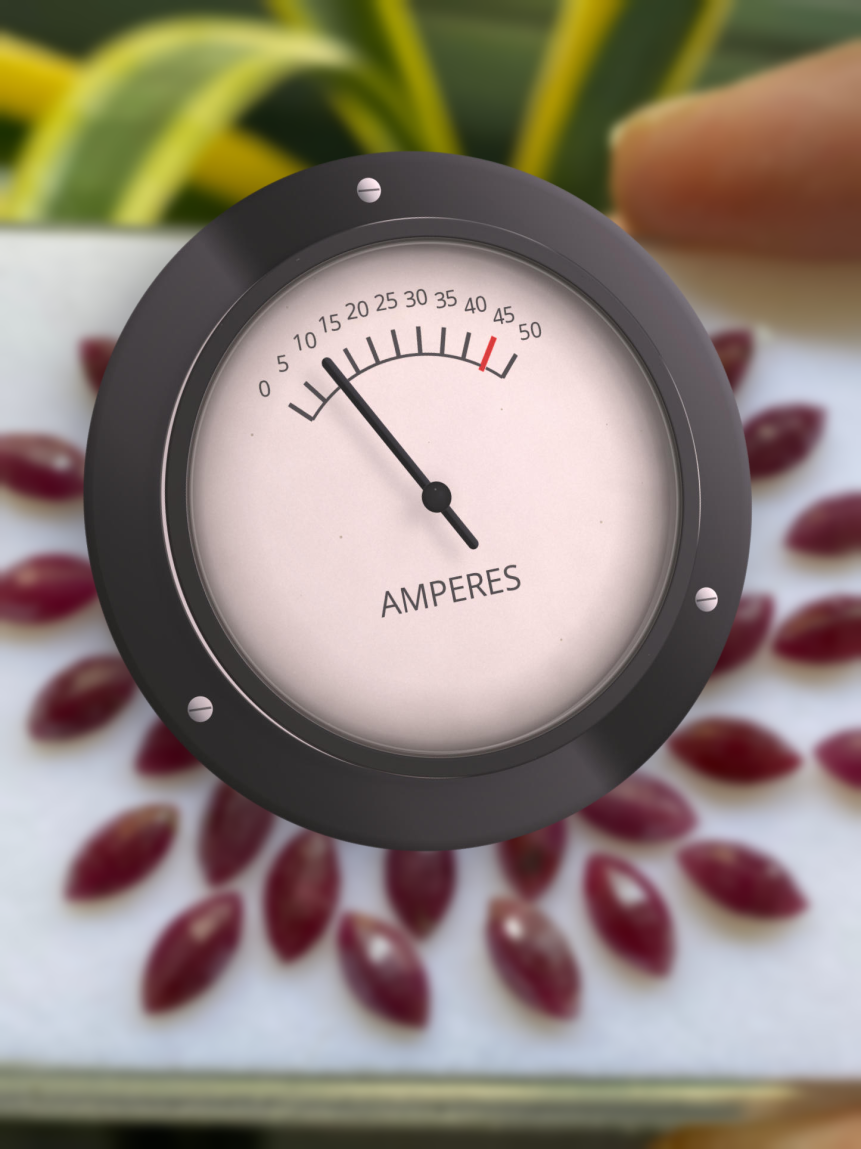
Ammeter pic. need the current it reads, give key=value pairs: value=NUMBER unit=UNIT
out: value=10 unit=A
